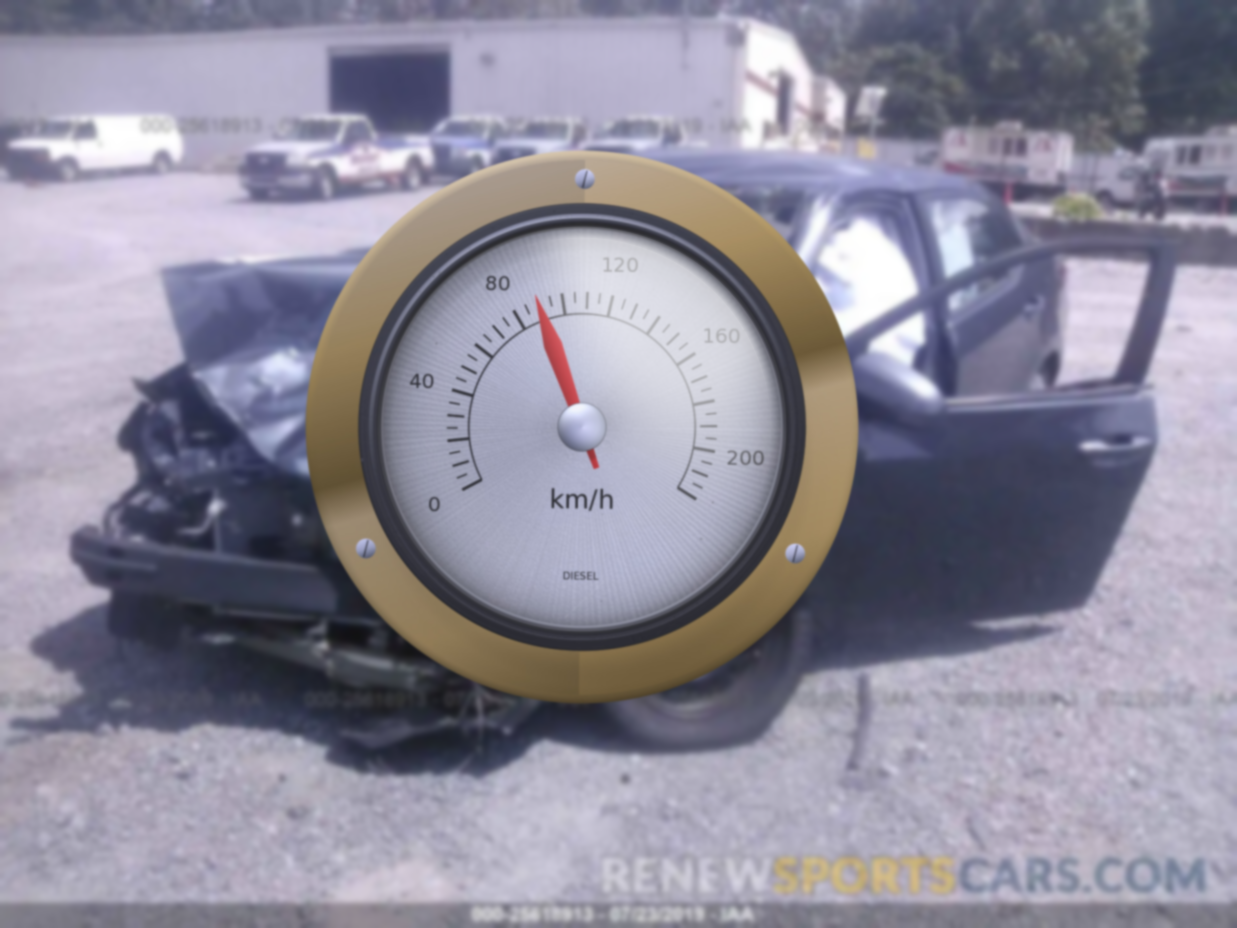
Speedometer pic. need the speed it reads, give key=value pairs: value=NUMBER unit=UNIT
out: value=90 unit=km/h
